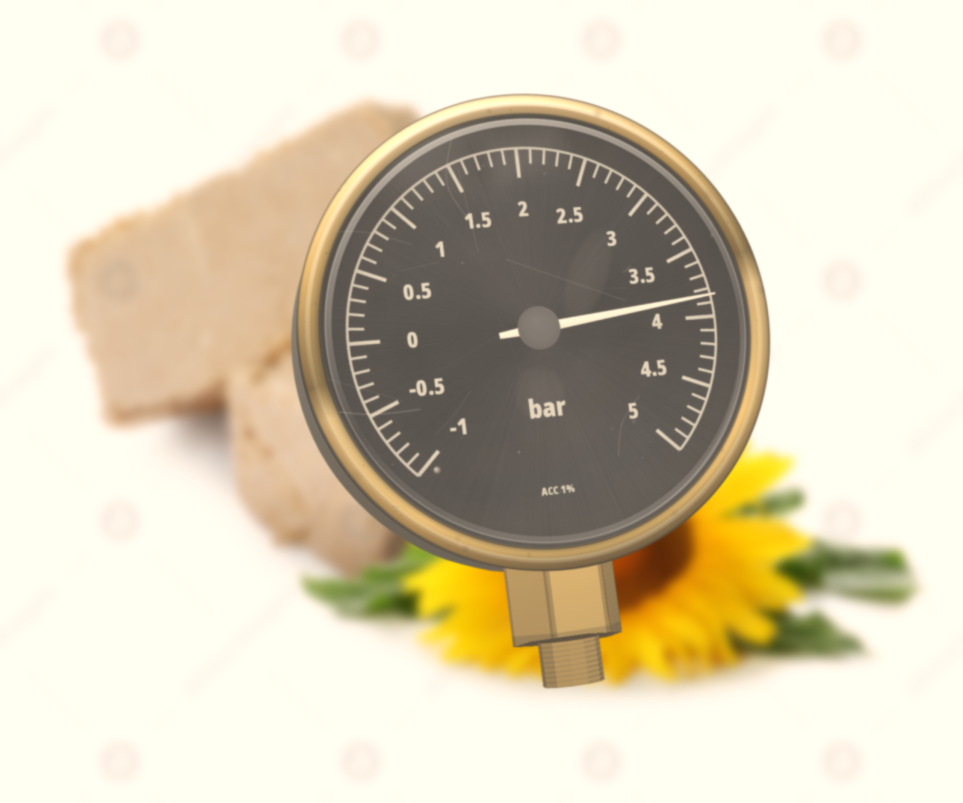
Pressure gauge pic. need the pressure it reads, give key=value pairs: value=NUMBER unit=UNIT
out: value=3.85 unit=bar
